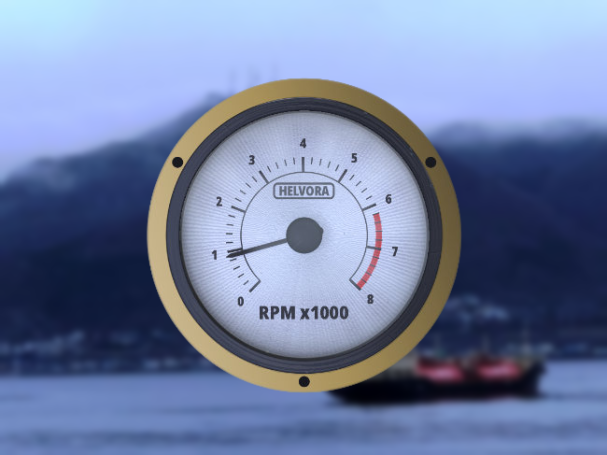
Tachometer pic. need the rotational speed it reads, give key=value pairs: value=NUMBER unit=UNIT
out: value=900 unit=rpm
